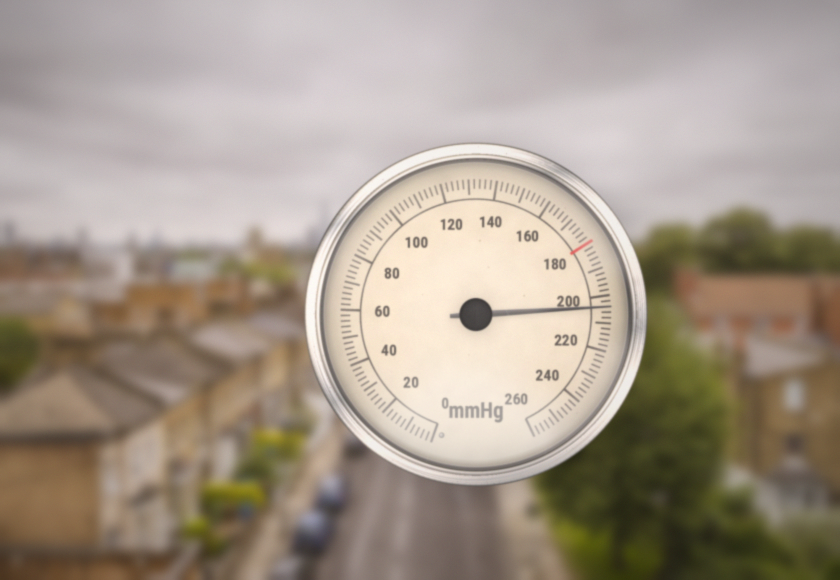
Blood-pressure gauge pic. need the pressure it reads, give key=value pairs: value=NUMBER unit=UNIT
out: value=204 unit=mmHg
